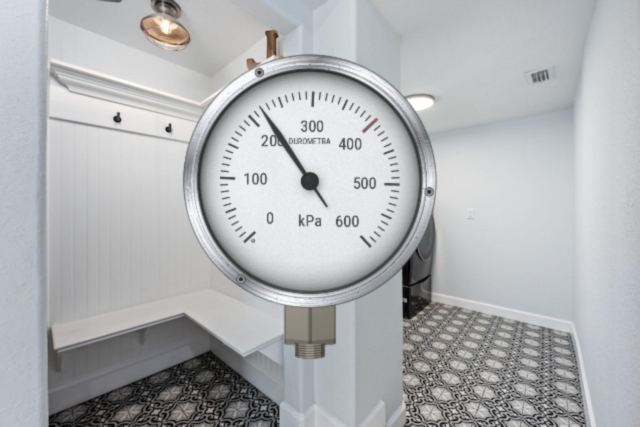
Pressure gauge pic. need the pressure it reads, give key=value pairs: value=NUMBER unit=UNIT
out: value=220 unit=kPa
